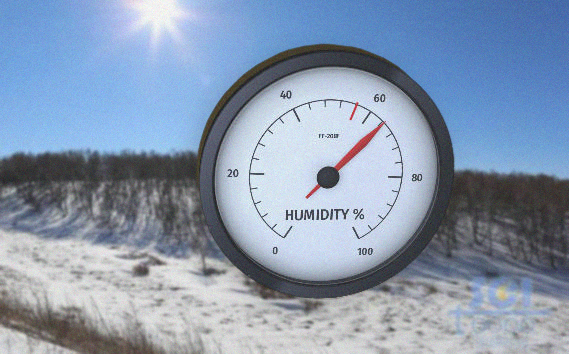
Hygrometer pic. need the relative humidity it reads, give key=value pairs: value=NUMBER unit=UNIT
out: value=64 unit=%
